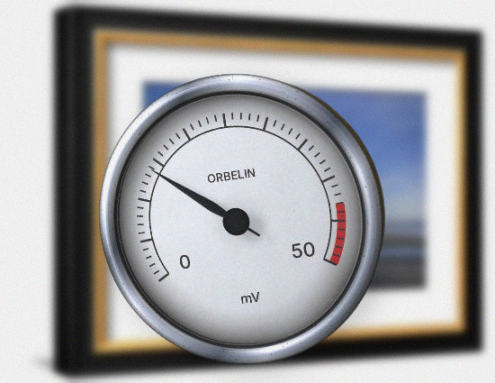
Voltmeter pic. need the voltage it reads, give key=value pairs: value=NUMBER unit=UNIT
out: value=14 unit=mV
